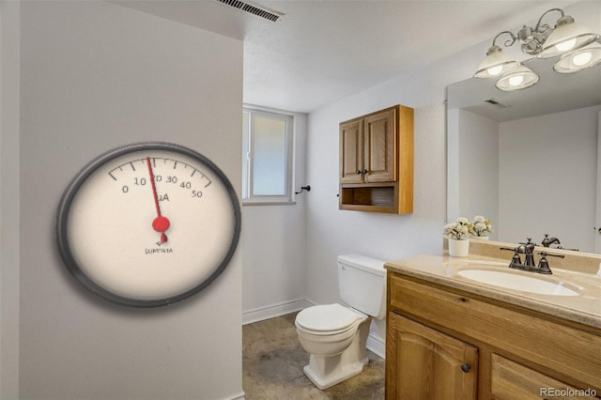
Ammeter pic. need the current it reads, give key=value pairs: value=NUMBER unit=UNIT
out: value=17.5 unit=µA
